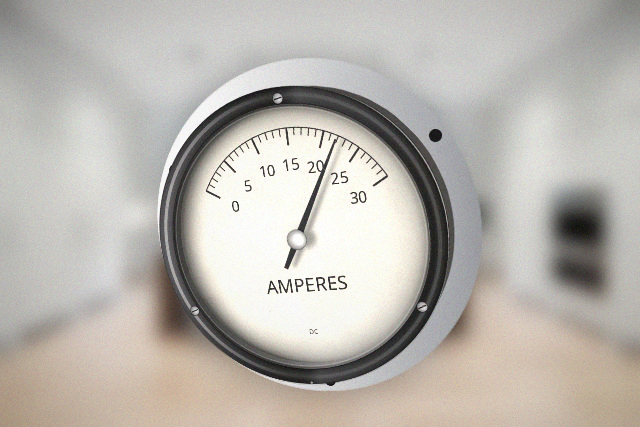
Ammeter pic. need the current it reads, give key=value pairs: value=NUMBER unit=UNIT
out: value=22 unit=A
